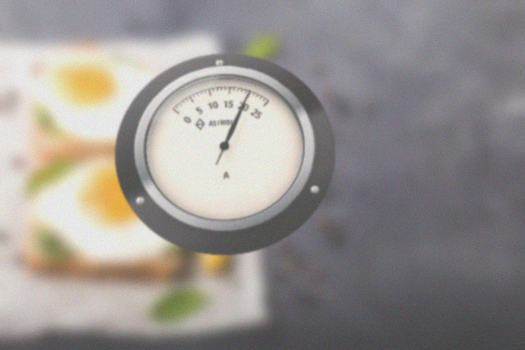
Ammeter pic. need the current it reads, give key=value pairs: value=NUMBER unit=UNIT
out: value=20 unit=A
